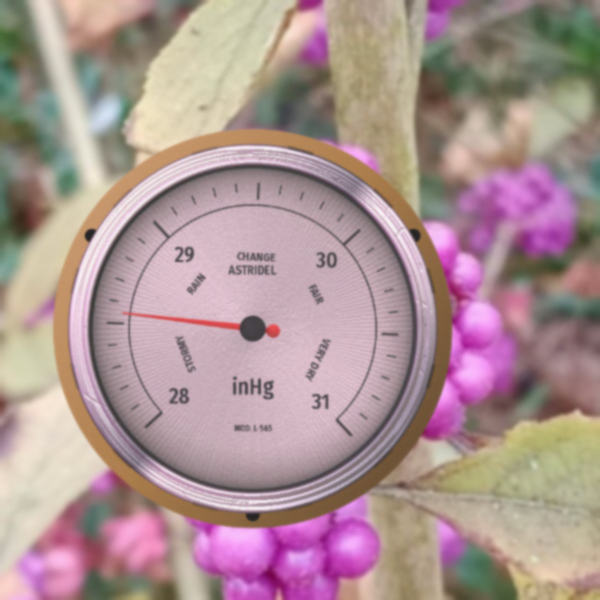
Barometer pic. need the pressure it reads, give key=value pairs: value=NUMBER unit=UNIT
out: value=28.55 unit=inHg
